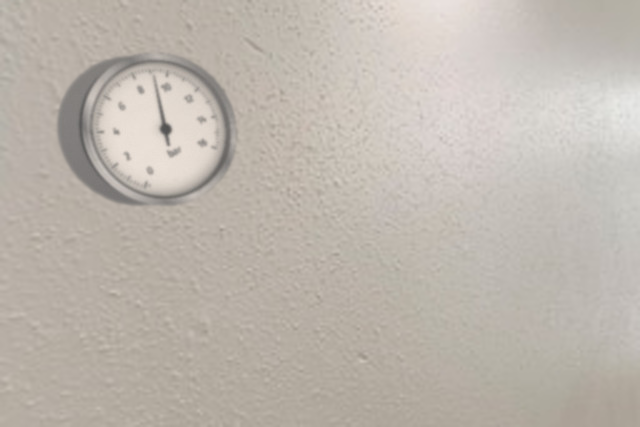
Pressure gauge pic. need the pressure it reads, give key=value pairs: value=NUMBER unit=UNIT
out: value=9 unit=bar
